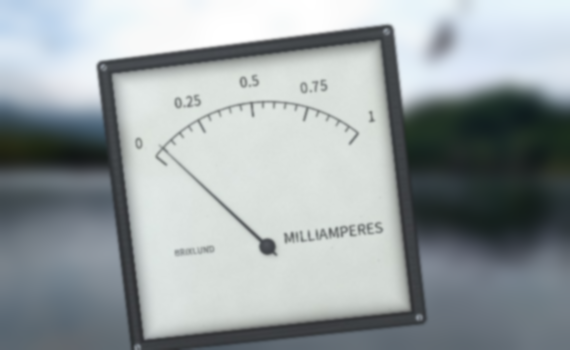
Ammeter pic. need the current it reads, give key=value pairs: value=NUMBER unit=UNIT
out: value=0.05 unit=mA
